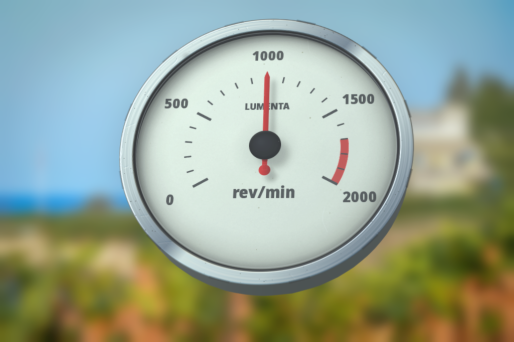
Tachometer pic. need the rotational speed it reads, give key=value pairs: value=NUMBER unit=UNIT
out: value=1000 unit=rpm
